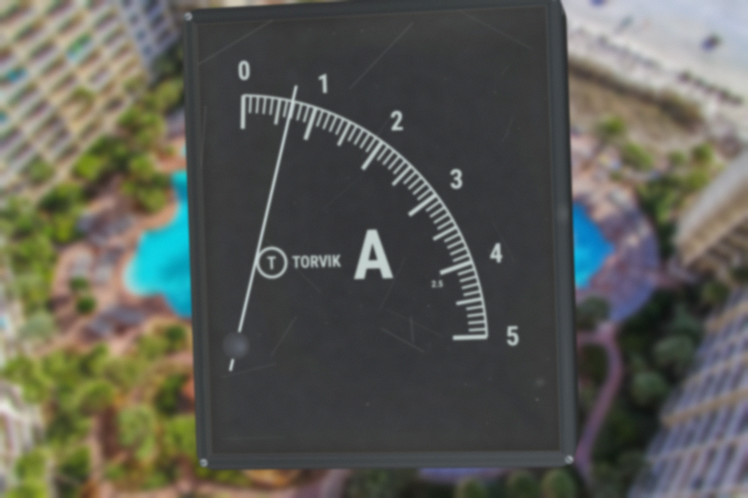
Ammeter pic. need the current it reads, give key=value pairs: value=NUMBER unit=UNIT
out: value=0.7 unit=A
